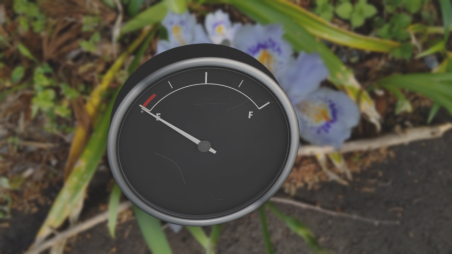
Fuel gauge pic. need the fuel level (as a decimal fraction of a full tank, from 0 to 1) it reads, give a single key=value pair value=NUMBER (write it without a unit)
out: value=0
